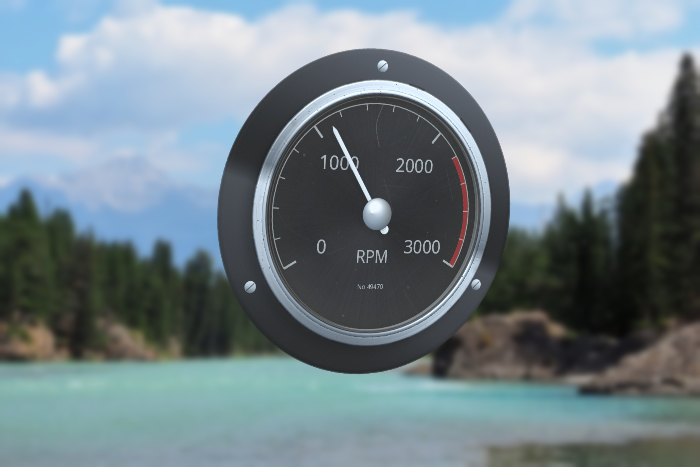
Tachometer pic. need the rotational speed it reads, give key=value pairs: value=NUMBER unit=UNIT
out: value=1100 unit=rpm
